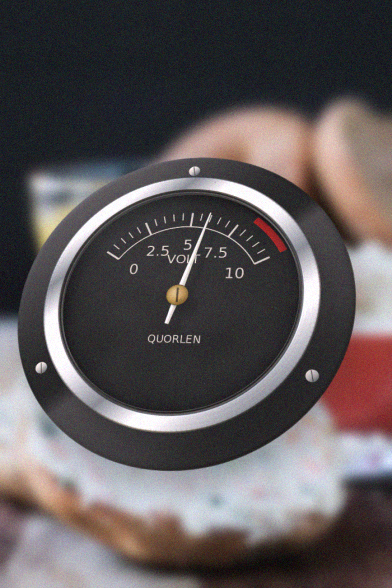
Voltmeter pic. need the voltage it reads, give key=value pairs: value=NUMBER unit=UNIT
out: value=6 unit=V
